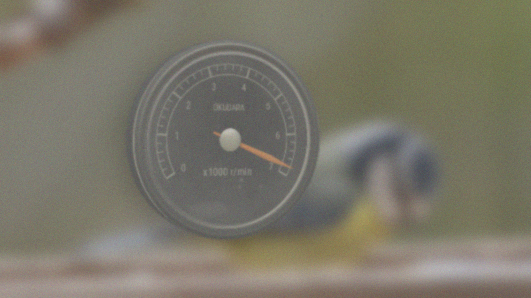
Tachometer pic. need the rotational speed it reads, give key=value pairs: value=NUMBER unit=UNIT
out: value=6800 unit=rpm
